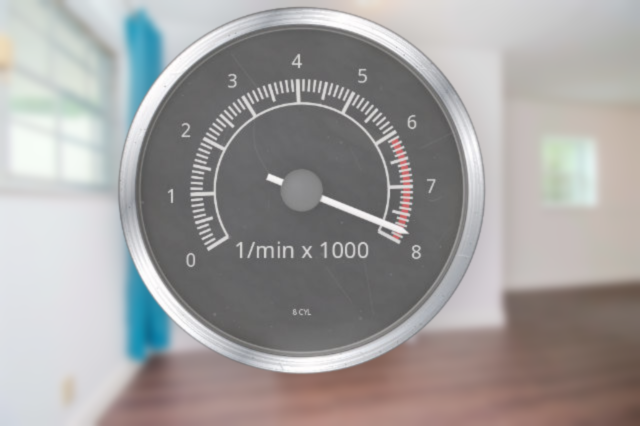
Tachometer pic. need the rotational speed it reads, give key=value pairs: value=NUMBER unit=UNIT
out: value=7800 unit=rpm
